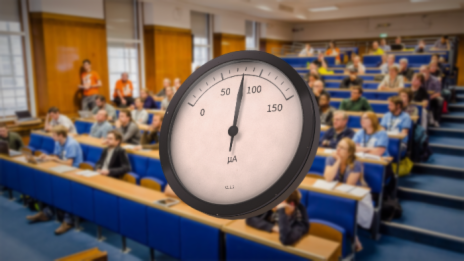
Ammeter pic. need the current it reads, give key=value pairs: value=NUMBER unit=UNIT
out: value=80 unit=µA
